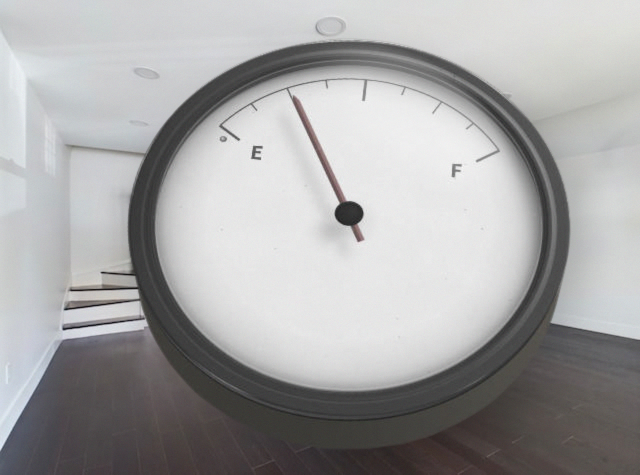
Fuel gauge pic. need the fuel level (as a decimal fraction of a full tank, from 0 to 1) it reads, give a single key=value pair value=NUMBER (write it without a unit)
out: value=0.25
